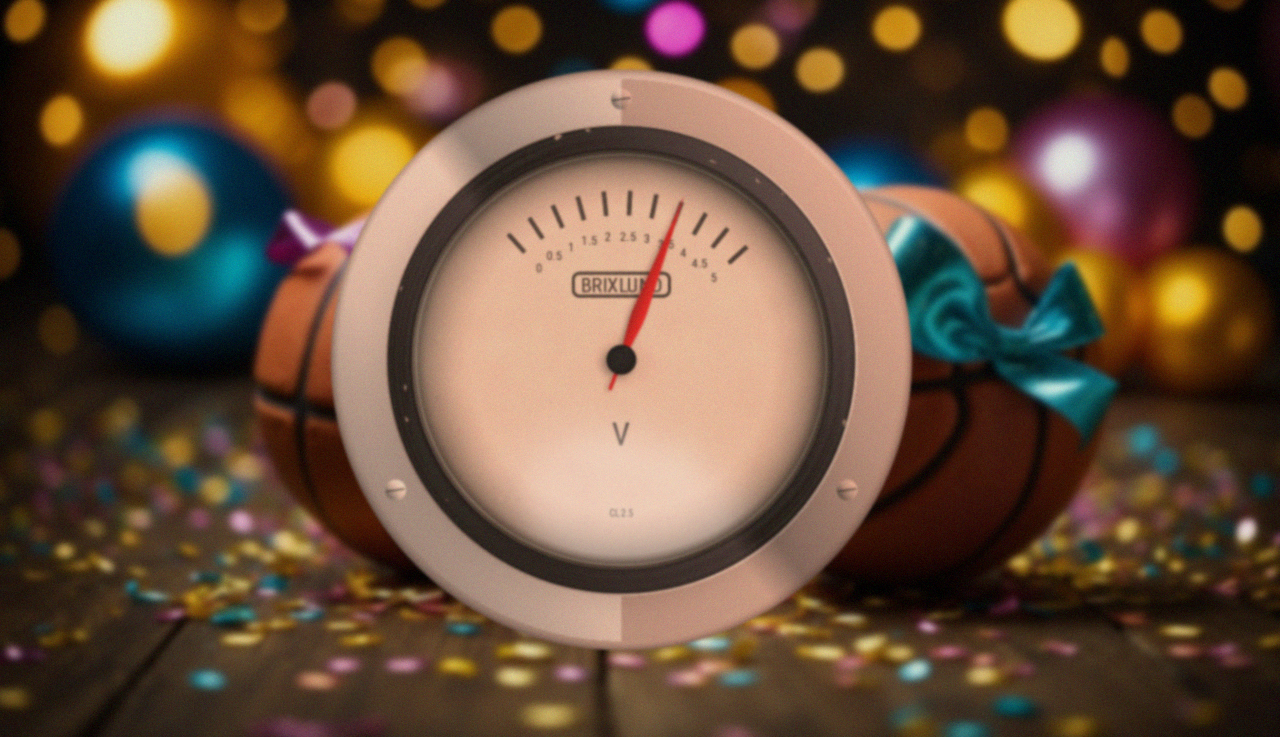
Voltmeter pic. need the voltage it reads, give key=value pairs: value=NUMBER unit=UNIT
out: value=3.5 unit=V
